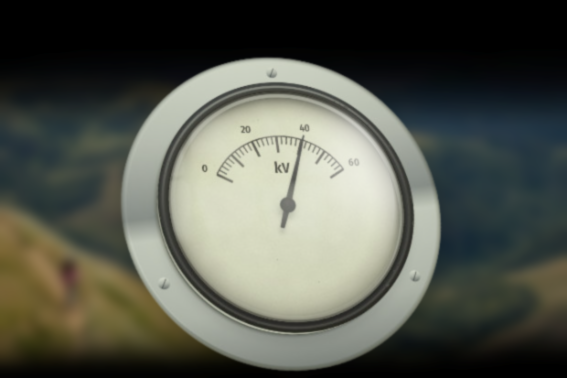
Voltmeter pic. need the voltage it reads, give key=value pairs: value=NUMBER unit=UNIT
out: value=40 unit=kV
